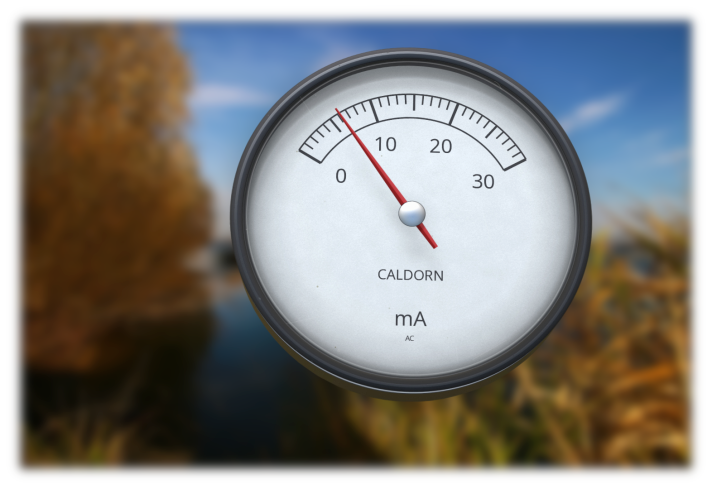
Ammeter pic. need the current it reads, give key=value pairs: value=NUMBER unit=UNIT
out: value=6 unit=mA
